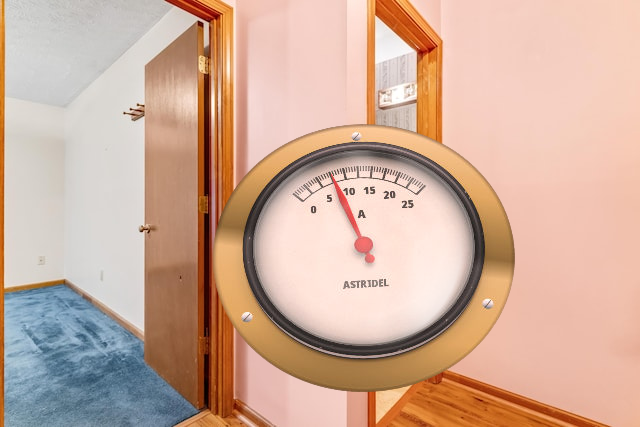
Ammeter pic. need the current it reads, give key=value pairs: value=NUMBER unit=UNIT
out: value=7.5 unit=A
